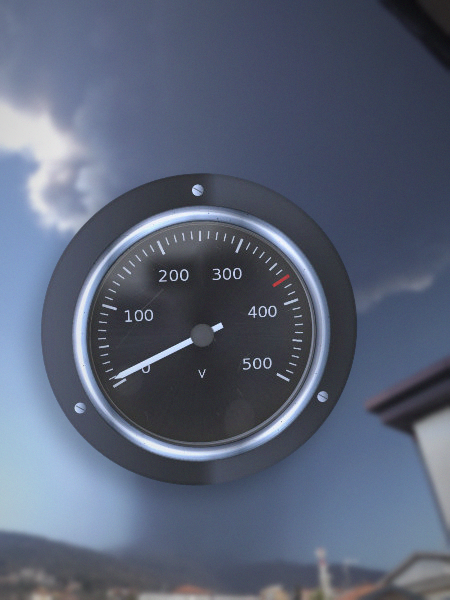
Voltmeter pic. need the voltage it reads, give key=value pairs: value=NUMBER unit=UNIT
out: value=10 unit=V
